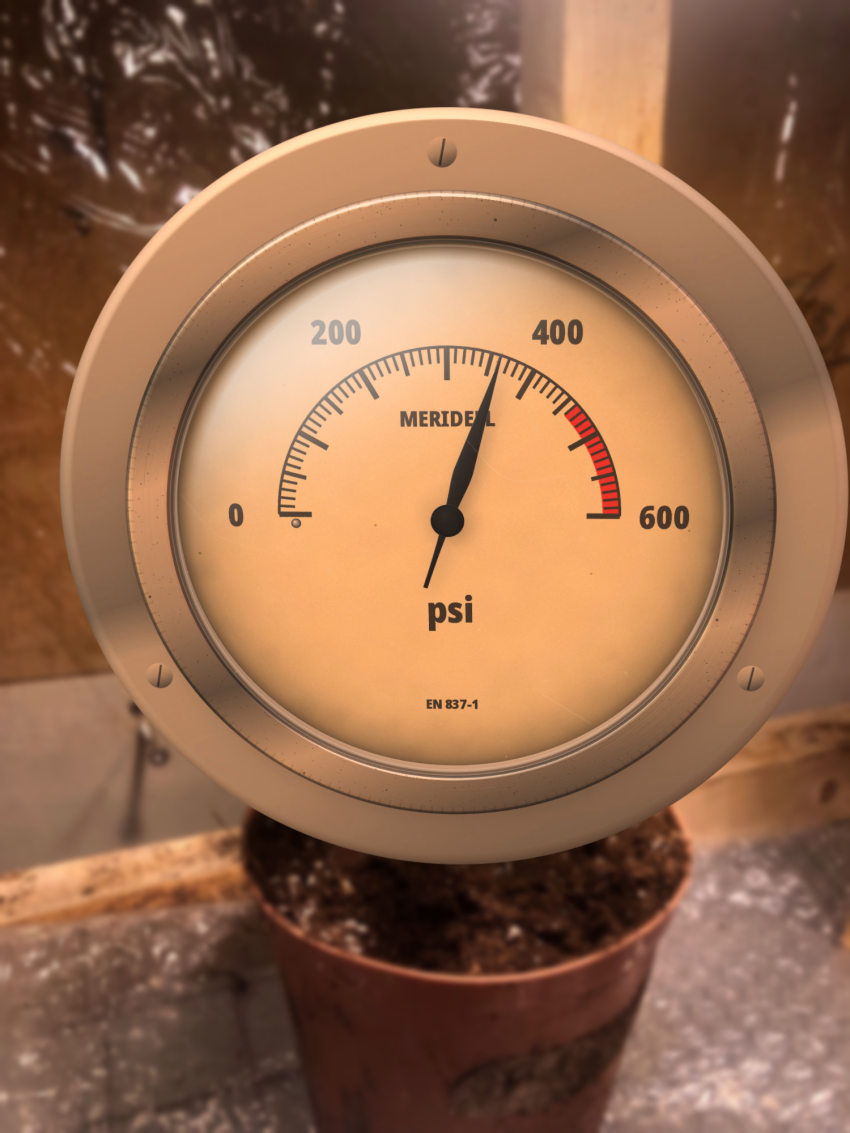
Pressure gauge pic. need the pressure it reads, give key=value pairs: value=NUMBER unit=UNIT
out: value=360 unit=psi
